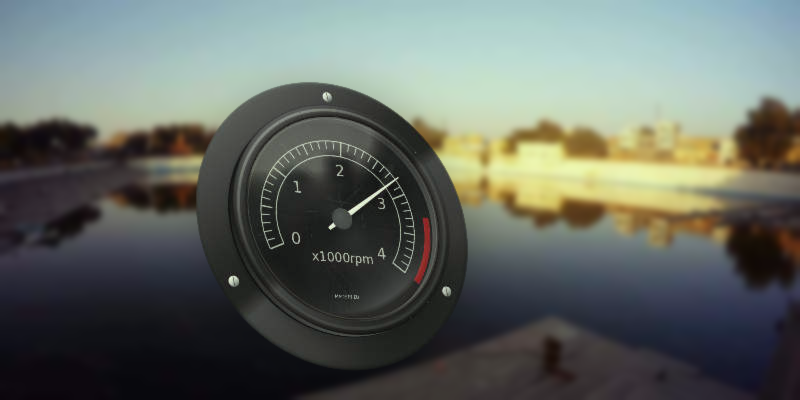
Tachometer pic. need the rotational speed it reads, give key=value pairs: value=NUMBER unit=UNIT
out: value=2800 unit=rpm
